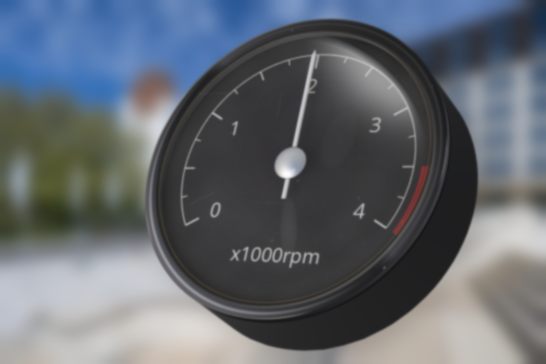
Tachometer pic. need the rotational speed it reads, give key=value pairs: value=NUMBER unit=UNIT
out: value=2000 unit=rpm
